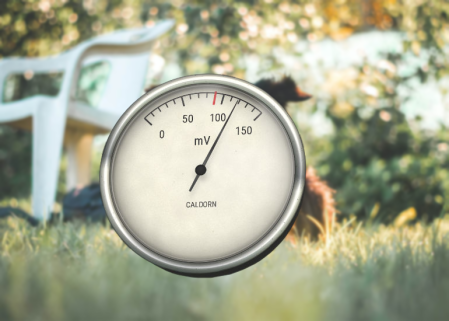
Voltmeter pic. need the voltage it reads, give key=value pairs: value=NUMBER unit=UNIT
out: value=120 unit=mV
